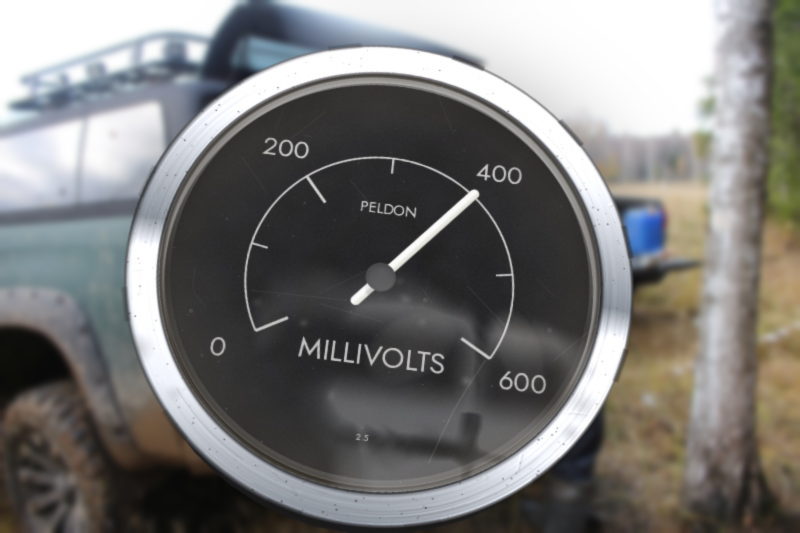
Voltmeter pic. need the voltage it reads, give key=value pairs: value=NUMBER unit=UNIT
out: value=400 unit=mV
